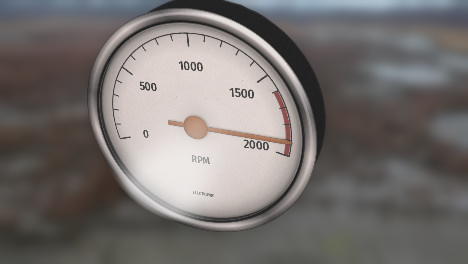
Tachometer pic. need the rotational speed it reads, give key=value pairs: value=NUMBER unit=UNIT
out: value=1900 unit=rpm
